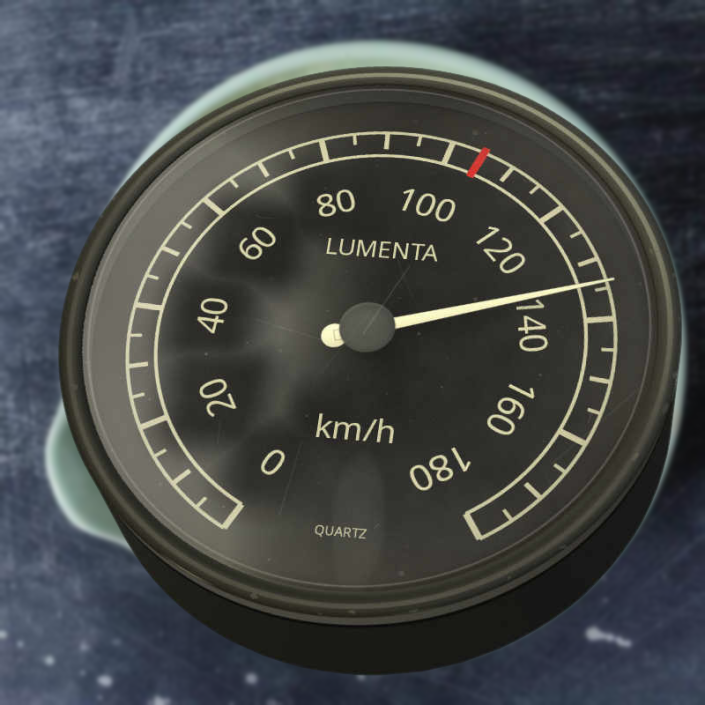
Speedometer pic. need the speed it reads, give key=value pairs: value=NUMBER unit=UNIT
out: value=135 unit=km/h
